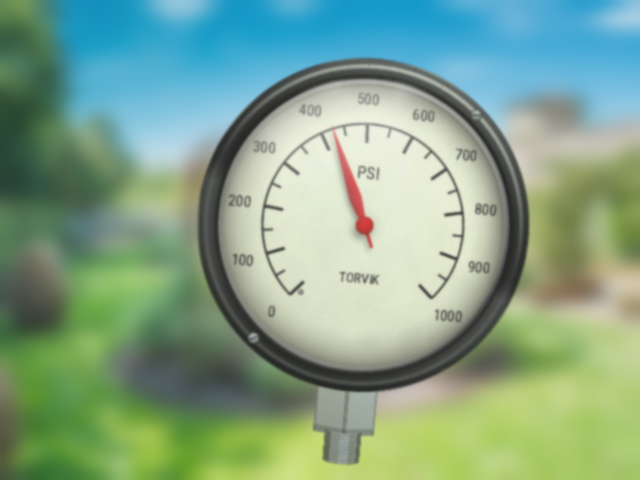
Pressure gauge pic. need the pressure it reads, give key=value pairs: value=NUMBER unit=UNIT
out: value=425 unit=psi
